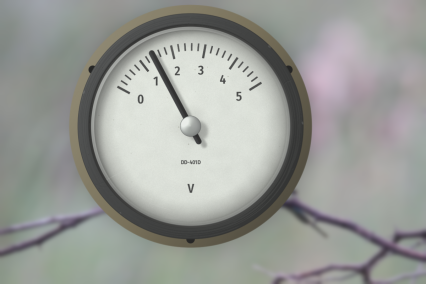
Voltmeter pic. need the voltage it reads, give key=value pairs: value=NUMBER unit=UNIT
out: value=1.4 unit=V
